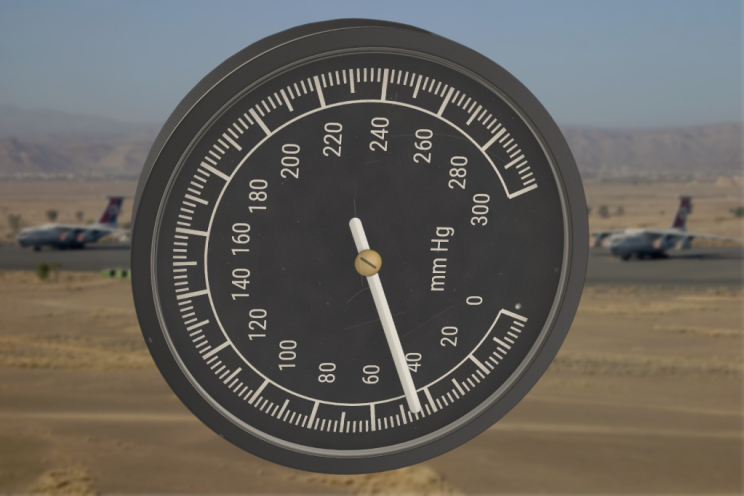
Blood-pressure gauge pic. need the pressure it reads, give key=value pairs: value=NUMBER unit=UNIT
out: value=46 unit=mmHg
